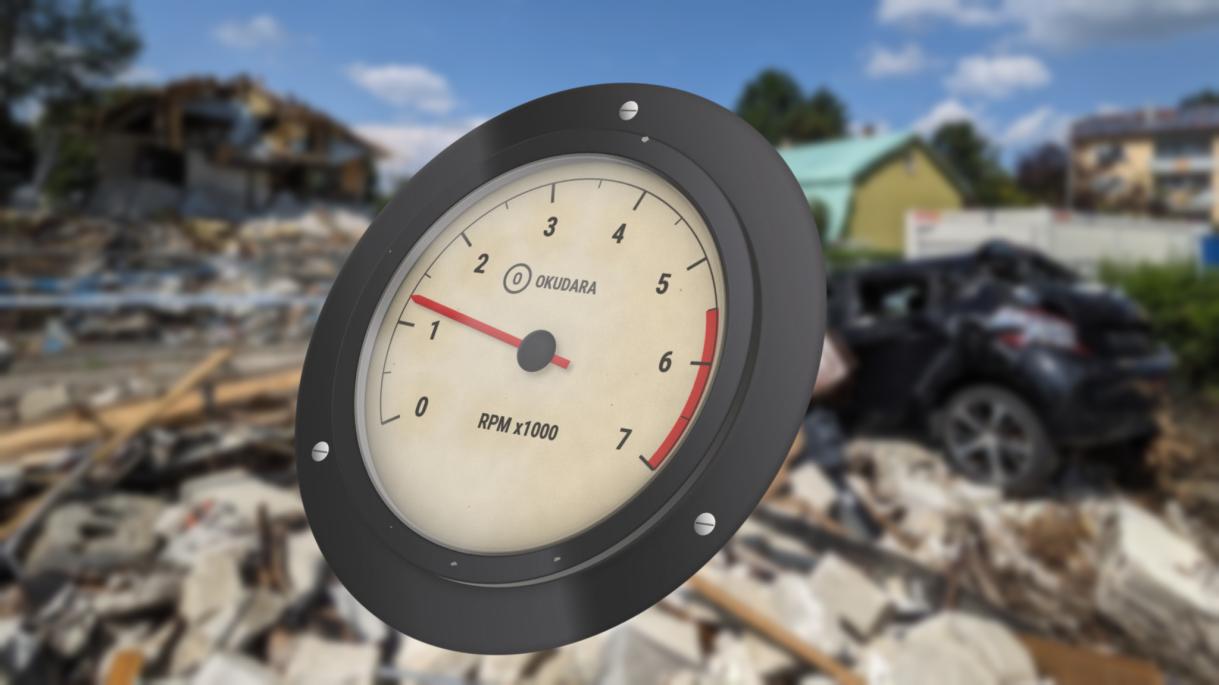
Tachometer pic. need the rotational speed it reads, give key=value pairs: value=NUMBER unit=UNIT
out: value=1250 unit=rpm
